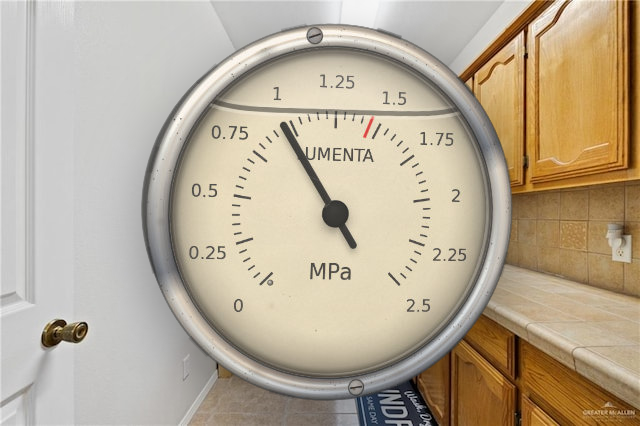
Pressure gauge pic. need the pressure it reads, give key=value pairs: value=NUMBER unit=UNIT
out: value=0.95 unit=MPa
